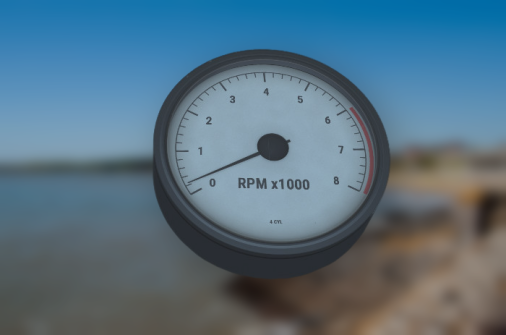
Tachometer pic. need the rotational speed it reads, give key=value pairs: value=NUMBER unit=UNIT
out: value=200 unit=rpm
